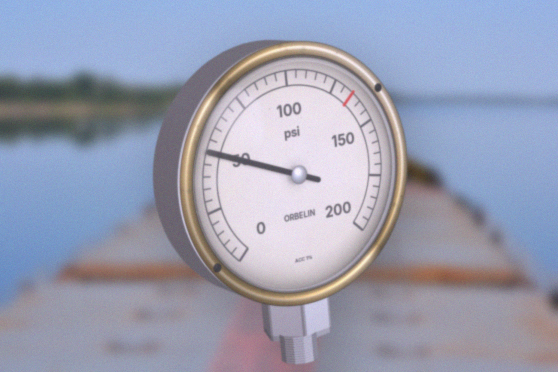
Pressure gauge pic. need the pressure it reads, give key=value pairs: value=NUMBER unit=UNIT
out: value=50 unit=psi
